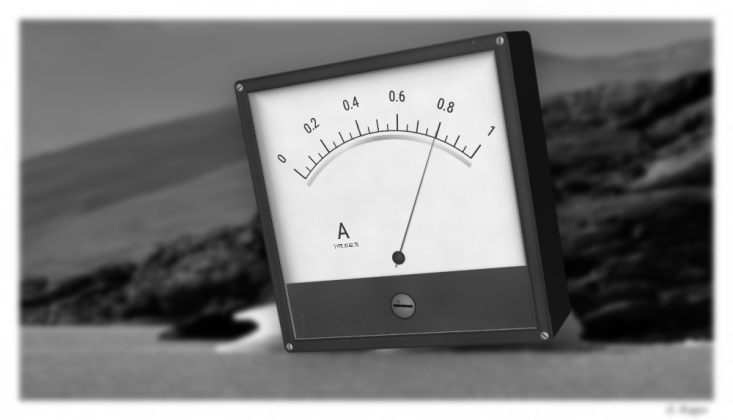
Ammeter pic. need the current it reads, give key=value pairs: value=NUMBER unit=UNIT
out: value=0.8 unit=A
